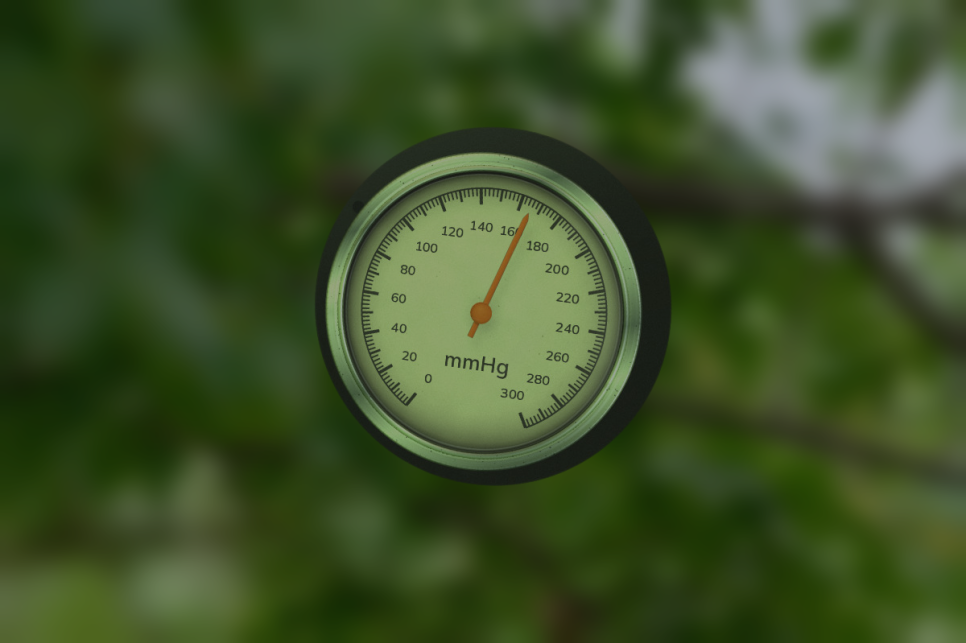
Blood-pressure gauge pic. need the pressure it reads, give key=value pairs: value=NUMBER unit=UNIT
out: value=166 unit=mmHg
